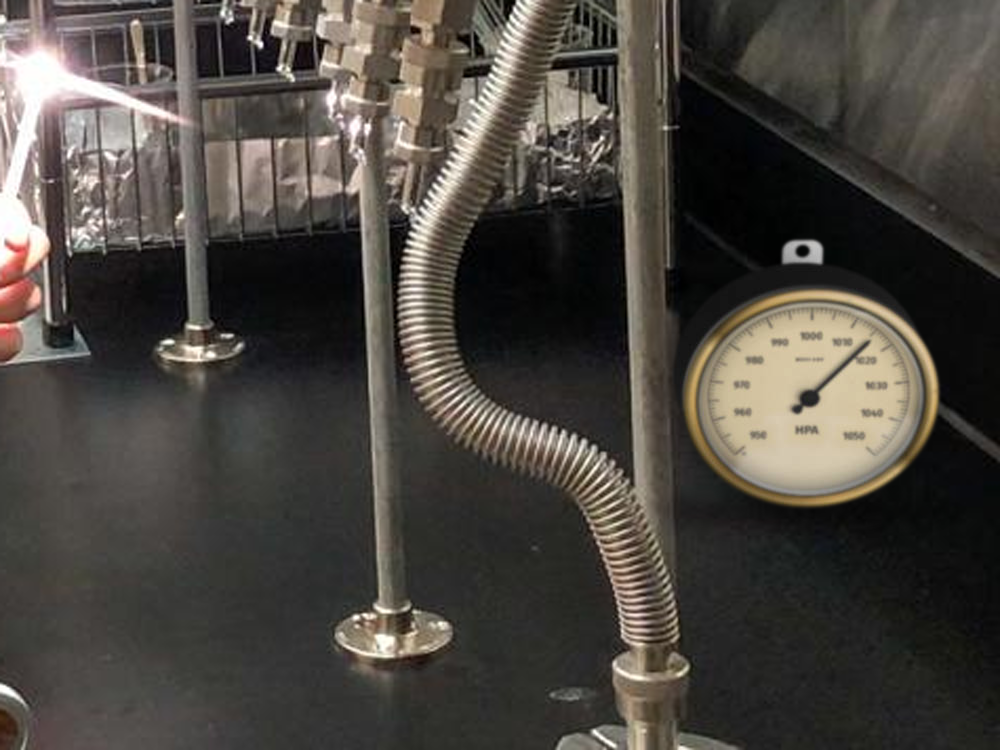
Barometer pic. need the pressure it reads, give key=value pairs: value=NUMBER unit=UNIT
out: value=1015 unit=hPa
